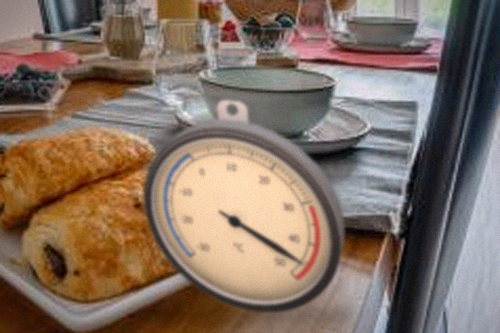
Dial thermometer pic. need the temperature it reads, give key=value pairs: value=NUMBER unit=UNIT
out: value=45 unit=°C
